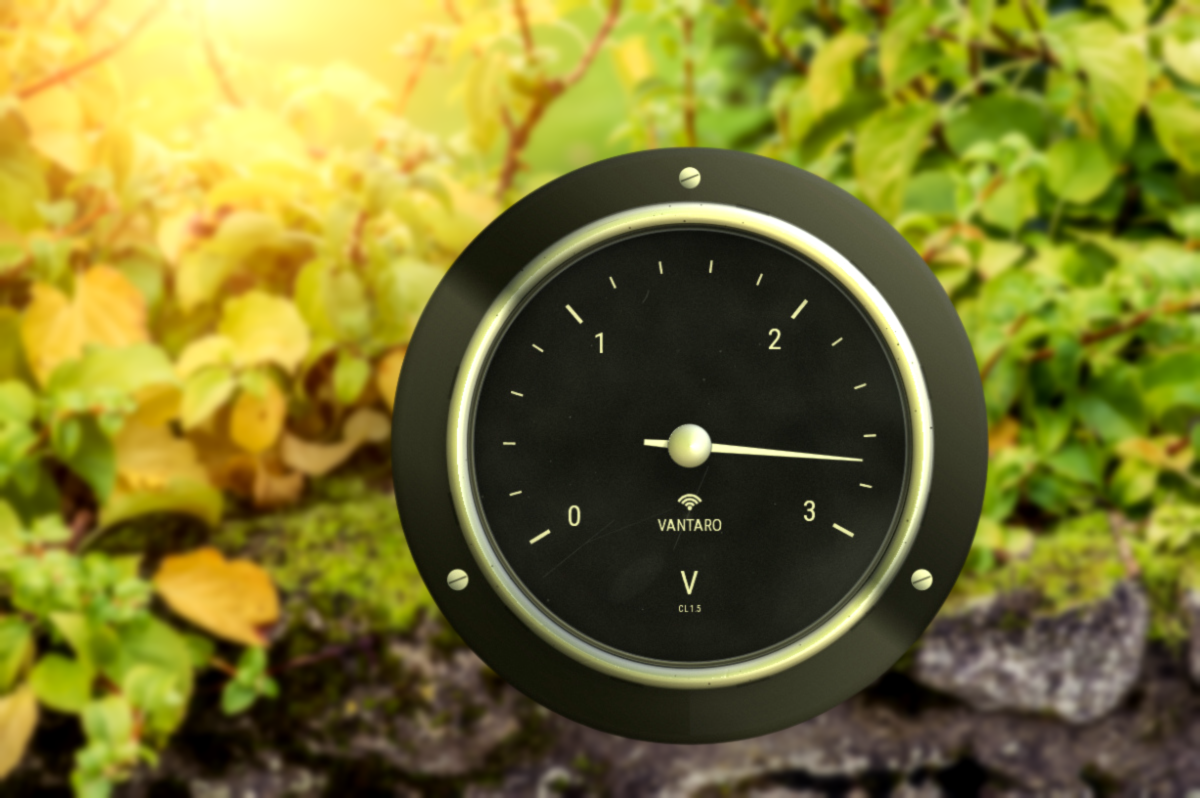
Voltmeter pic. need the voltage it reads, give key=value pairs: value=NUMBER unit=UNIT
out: value=2.7 unit=V
